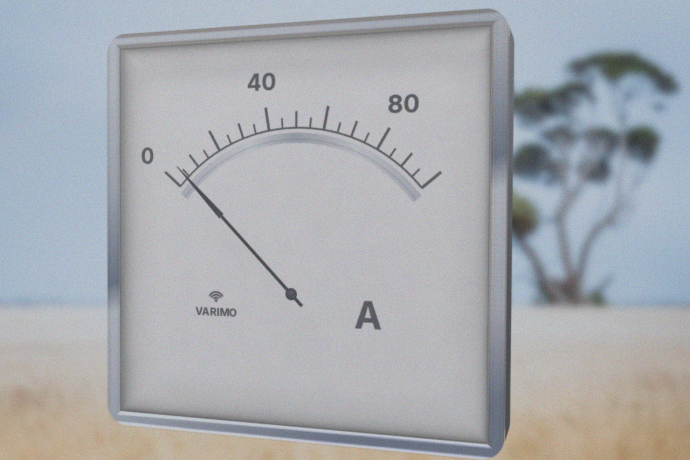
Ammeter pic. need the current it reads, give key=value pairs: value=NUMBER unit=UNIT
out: value=5 unit=A
